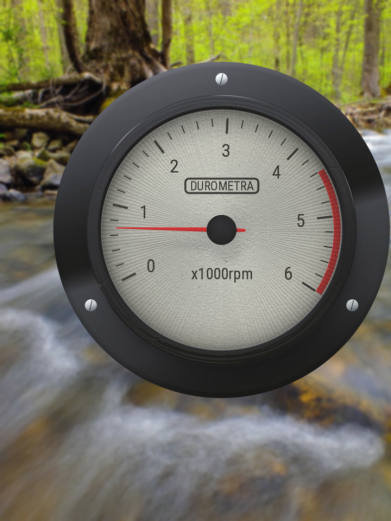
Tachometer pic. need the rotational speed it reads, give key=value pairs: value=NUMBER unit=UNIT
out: value=700 unit=rpm
